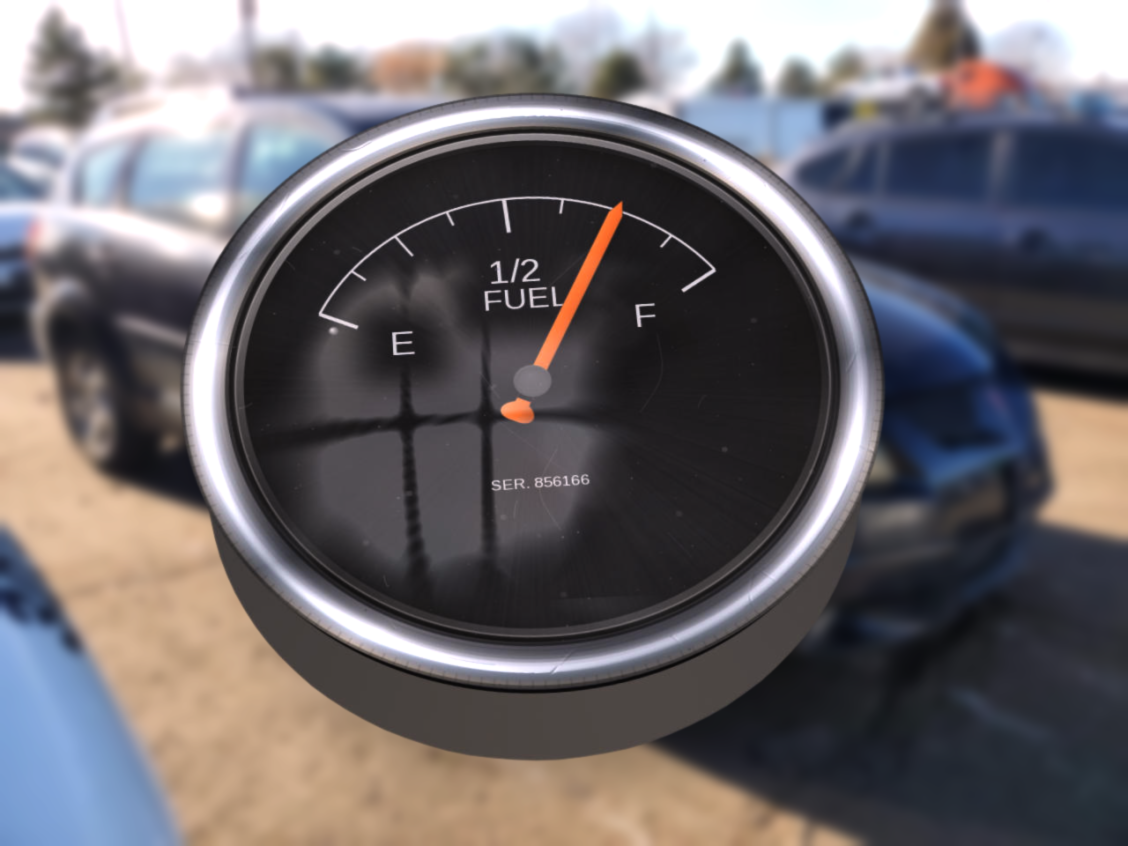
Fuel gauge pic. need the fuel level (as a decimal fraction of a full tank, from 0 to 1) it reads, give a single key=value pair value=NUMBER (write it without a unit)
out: value=0.75
